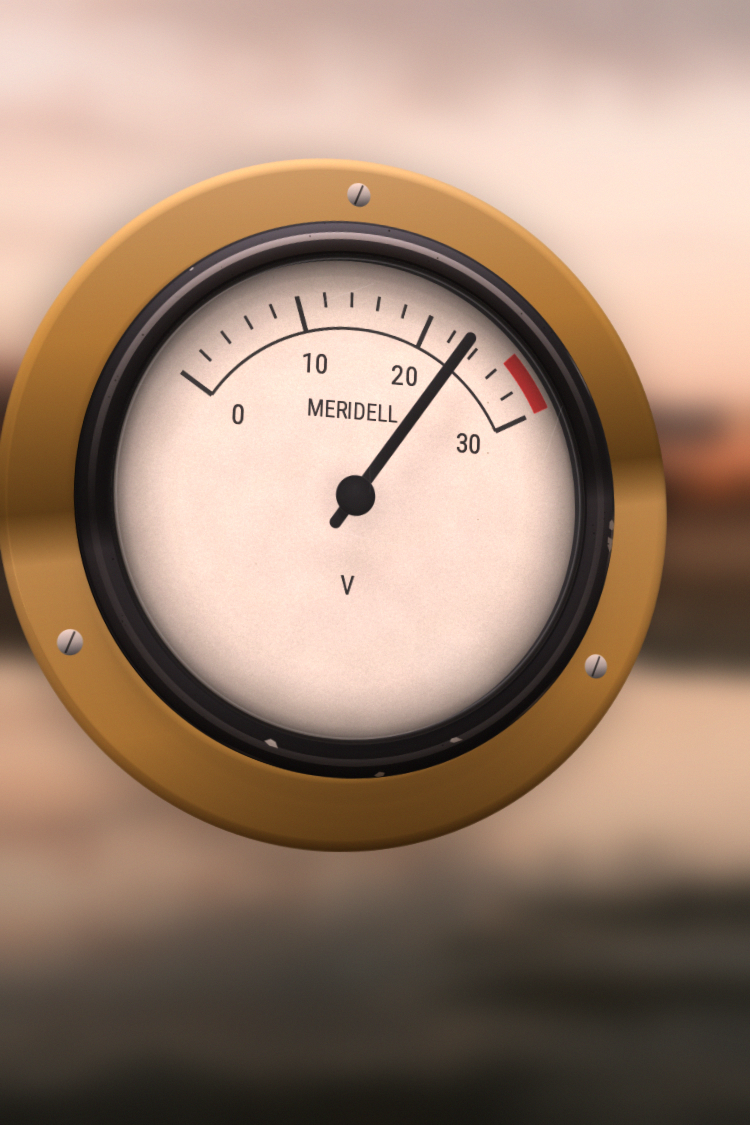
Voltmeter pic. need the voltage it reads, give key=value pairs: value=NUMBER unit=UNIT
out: value=23 unit=V
